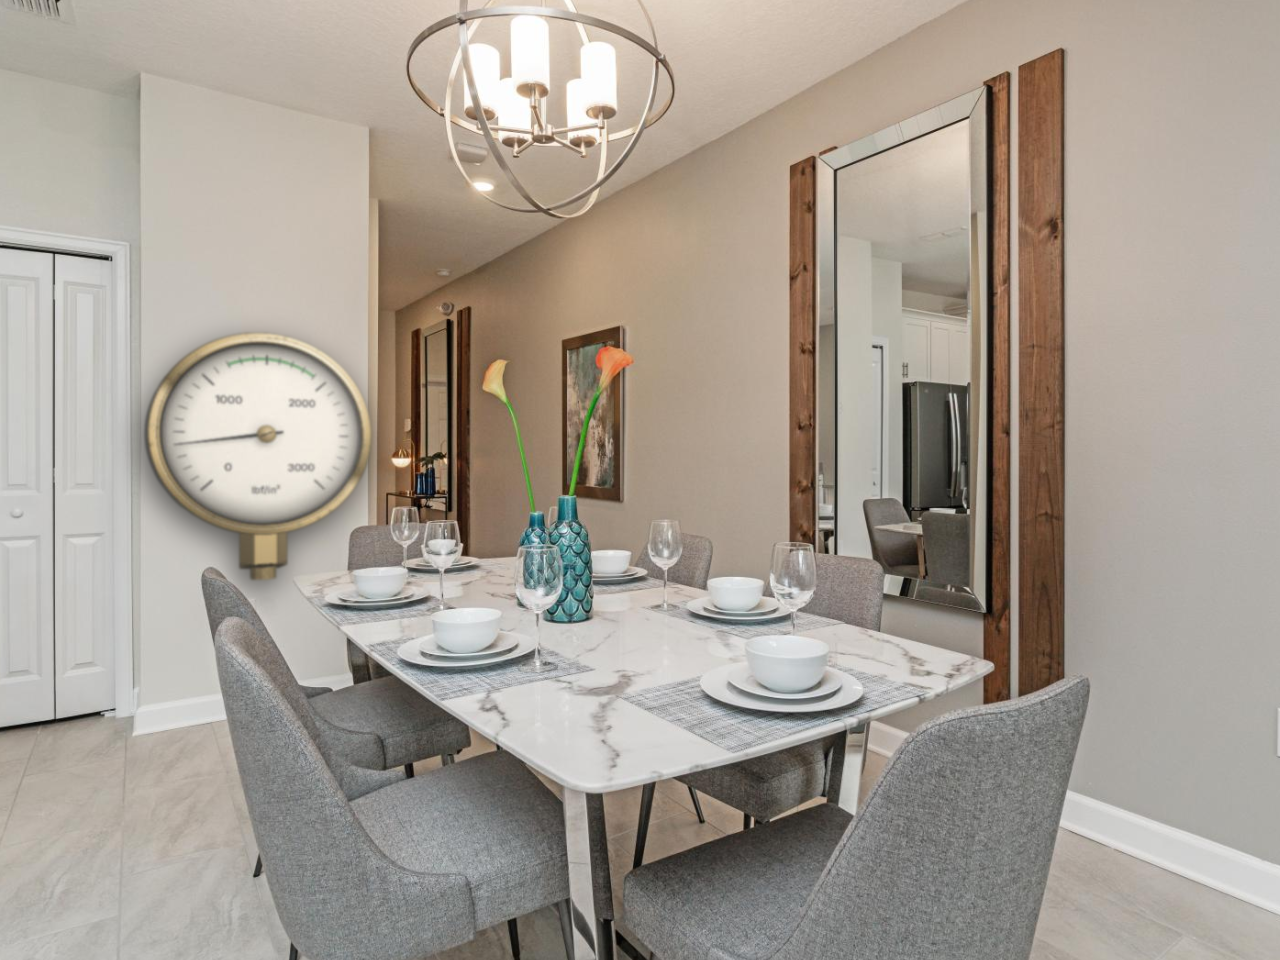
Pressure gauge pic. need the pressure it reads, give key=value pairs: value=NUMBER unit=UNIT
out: value=400 unit=psi
